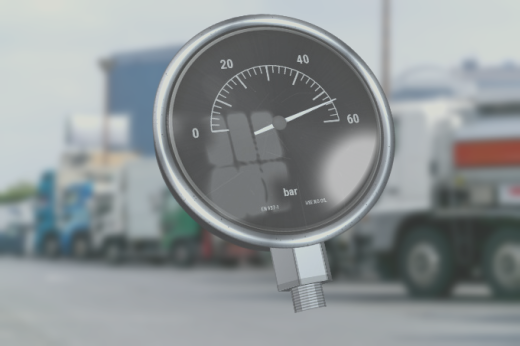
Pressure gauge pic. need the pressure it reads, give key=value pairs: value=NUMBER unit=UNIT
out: value=54 unit=bar
